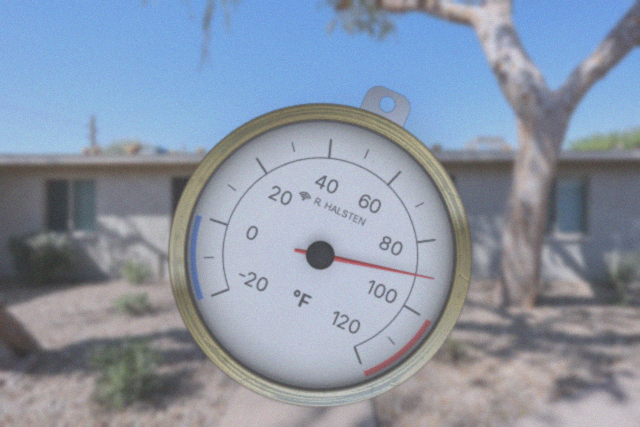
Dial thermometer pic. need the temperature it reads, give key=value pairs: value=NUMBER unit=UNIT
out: value=90 unit=°F
